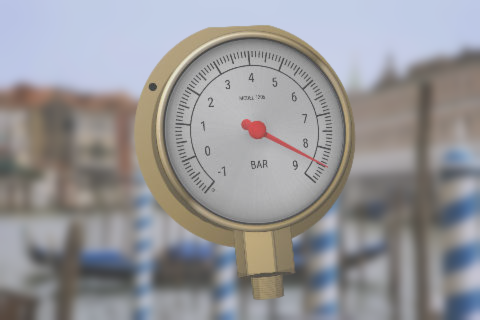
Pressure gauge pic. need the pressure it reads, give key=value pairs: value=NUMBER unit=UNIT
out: value=8.5 unit=bar
